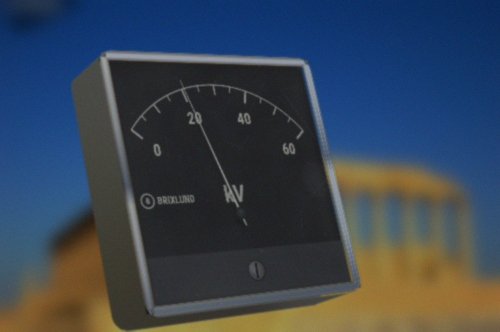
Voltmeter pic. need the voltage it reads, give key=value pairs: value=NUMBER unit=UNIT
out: value=20 unit=kV
